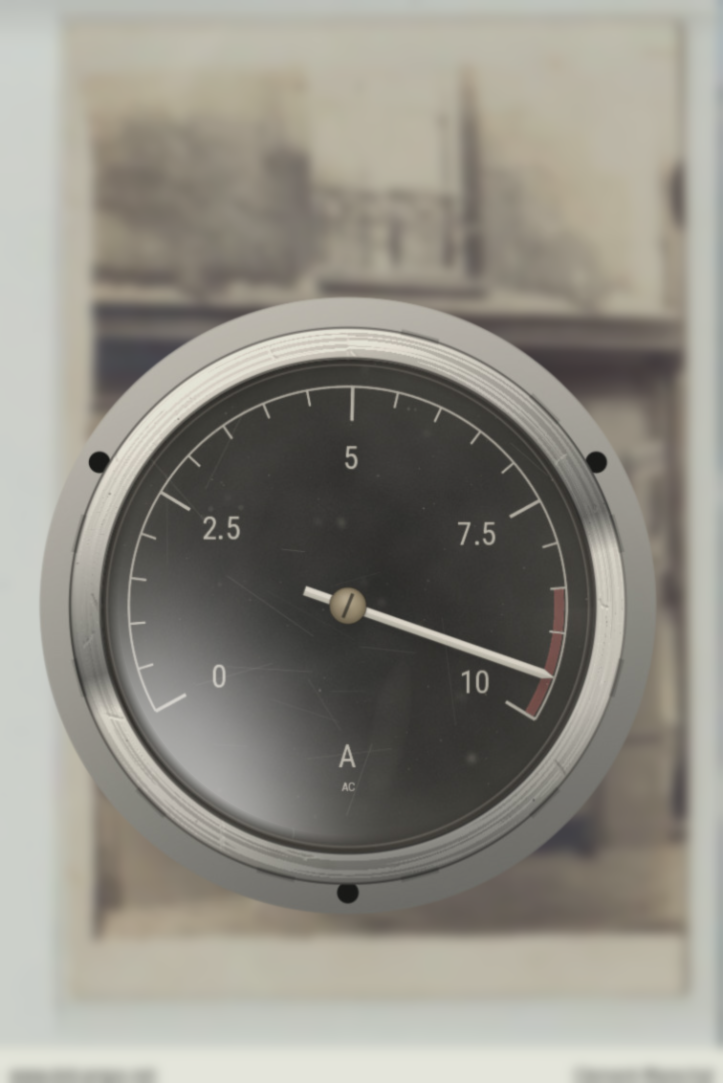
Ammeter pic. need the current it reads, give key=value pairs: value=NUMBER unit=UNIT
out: value=9.5 unit=A
